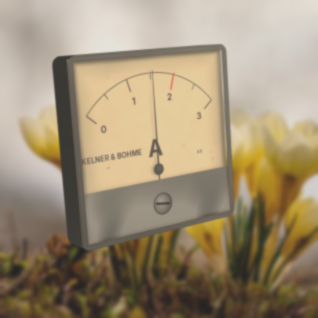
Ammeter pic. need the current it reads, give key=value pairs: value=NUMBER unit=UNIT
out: value=1.5 unit=A
